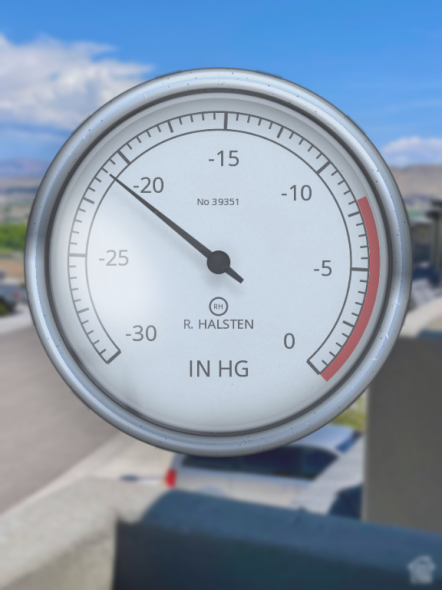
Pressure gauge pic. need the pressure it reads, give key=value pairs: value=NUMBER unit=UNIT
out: value=-21 unit=inHg
